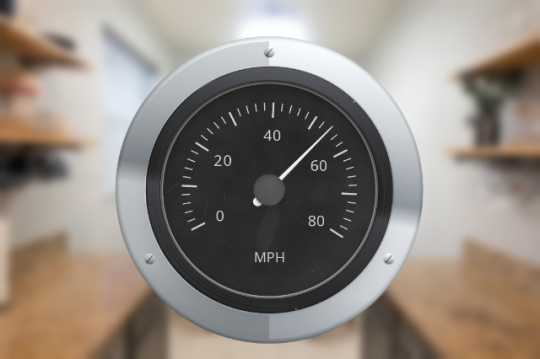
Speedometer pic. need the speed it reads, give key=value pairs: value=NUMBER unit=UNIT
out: value=54 unit=mph
